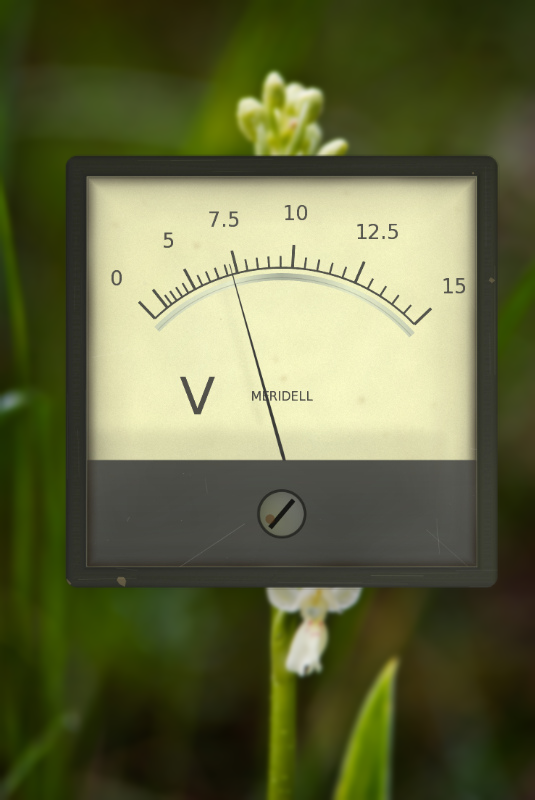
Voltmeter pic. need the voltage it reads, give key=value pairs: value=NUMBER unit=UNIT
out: value=7.25 unit=V
